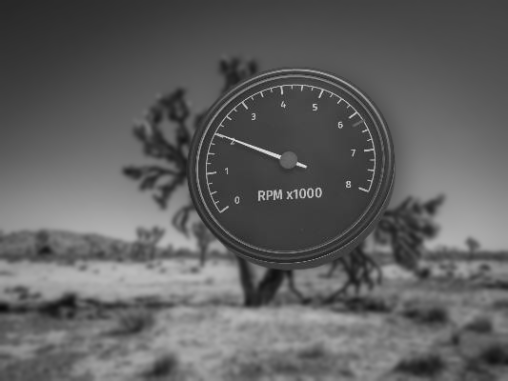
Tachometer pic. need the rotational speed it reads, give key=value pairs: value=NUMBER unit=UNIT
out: value=2000 unit=rpm
